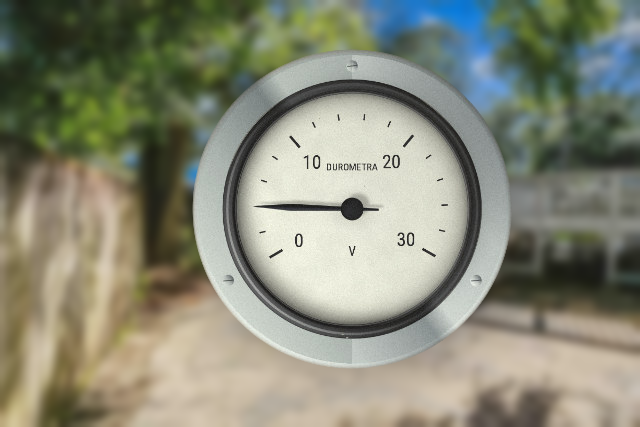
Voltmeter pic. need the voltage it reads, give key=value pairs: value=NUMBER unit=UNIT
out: value=4 unit=V
